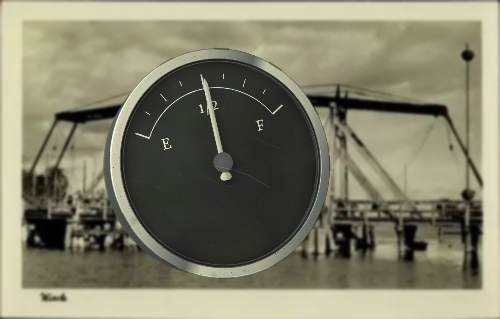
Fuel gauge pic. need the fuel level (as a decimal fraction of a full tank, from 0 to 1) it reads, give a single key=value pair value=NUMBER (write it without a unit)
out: value=0.5
